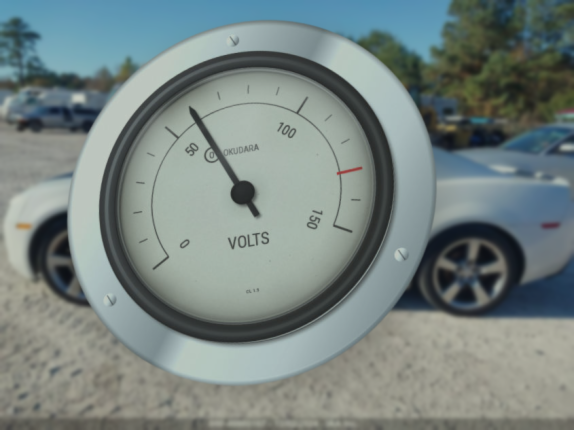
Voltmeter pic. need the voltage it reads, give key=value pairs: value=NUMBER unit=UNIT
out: value=60 unit=V
